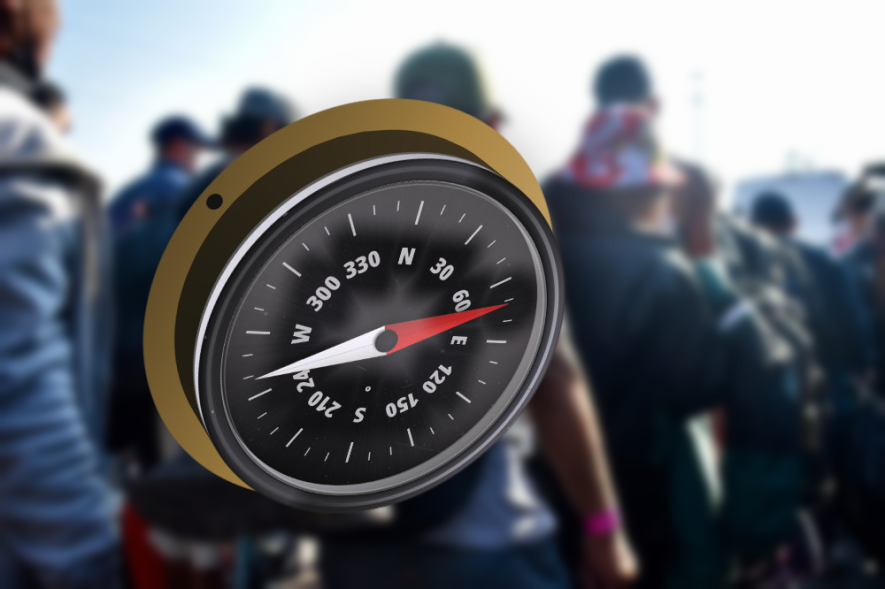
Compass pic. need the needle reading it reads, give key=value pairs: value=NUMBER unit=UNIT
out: value=70 unit=°
